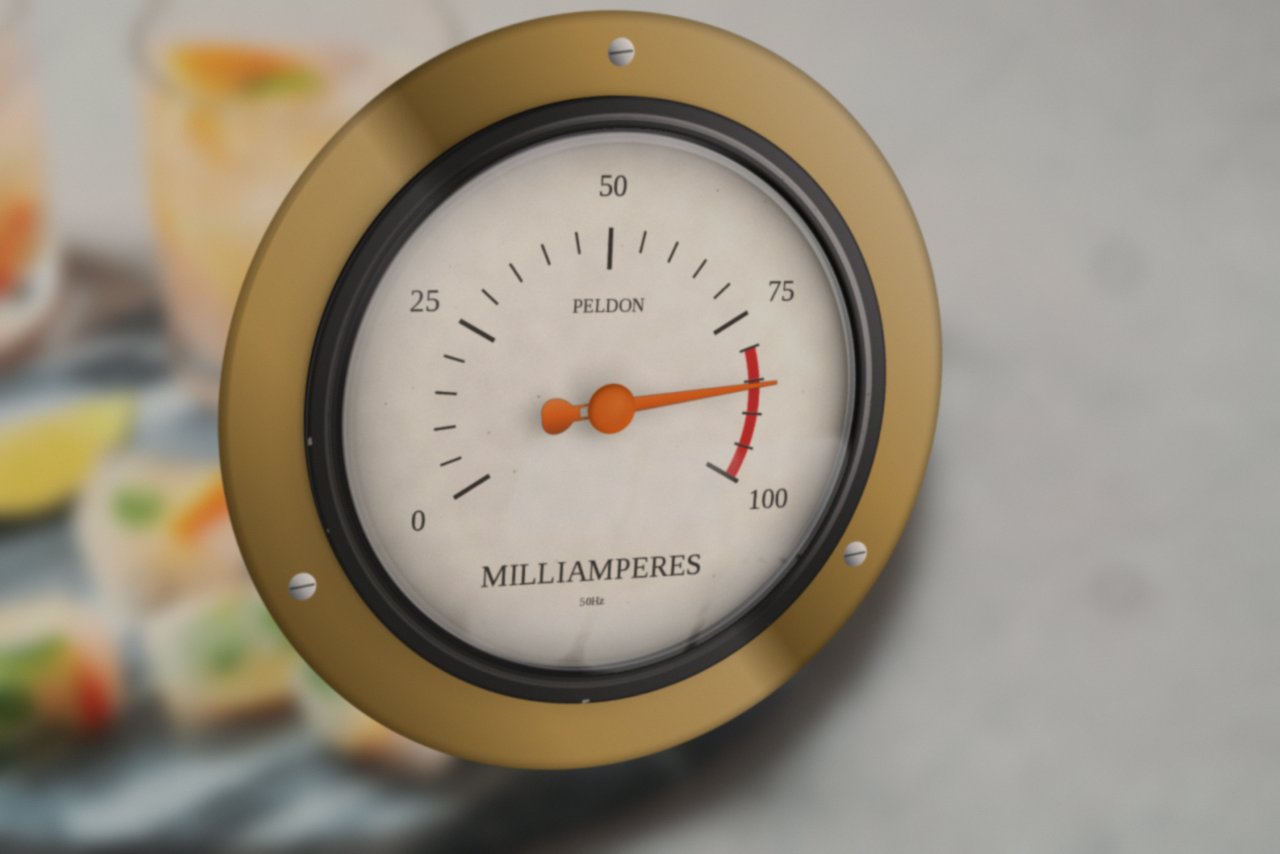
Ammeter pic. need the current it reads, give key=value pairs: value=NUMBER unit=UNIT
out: value=85 unit=mA
